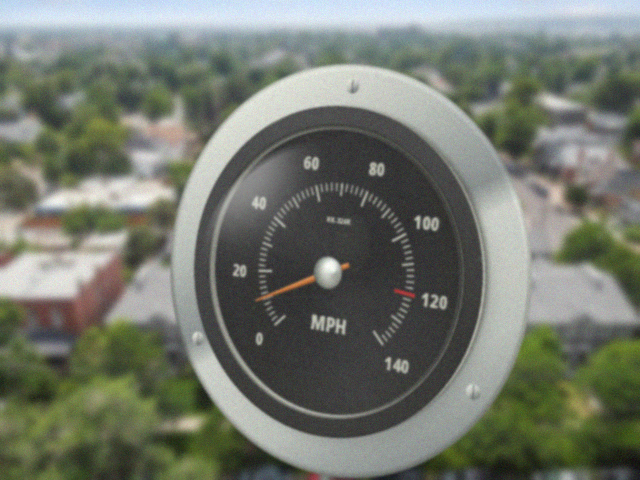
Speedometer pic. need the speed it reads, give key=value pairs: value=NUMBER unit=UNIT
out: value=10 unit=mph
